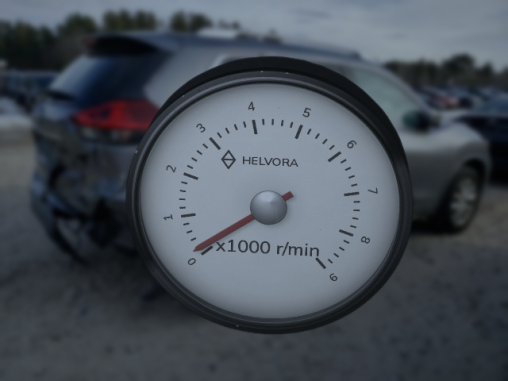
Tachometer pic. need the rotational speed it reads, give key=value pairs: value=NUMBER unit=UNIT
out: value=200 unit=rpm
